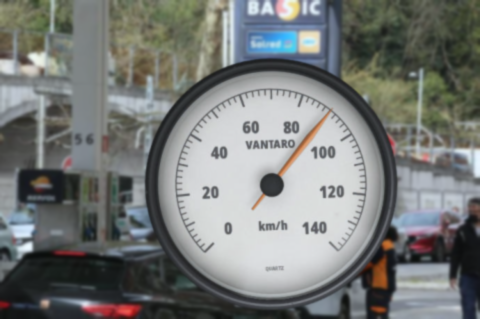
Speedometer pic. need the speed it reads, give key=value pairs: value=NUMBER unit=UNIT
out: value=90 unit=km/h
